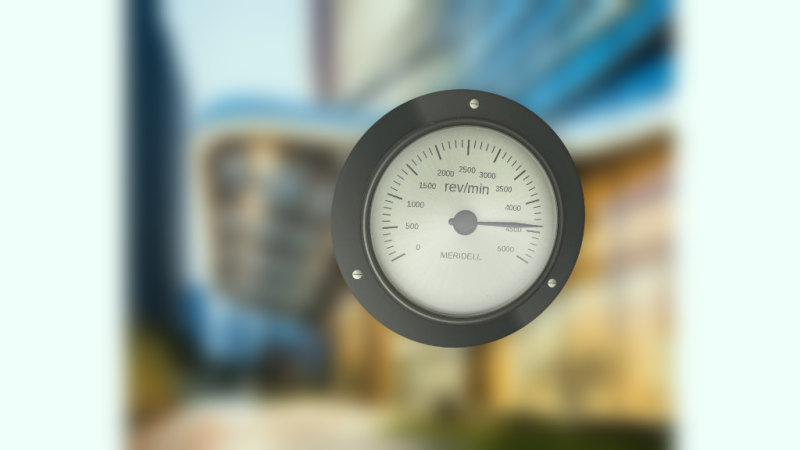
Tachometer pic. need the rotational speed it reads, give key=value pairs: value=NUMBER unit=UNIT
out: value=4400 unit=rpm
